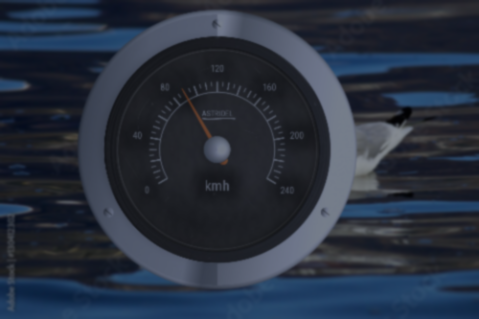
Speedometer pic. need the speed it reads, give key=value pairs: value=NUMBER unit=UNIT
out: value=90 unit=km/h
